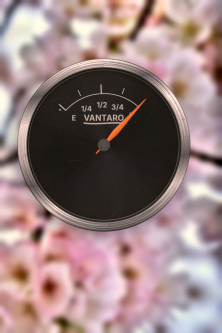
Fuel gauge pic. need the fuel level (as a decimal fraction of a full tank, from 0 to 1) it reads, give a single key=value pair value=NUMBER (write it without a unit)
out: value=1
